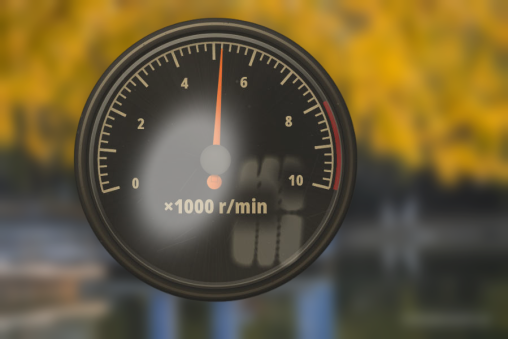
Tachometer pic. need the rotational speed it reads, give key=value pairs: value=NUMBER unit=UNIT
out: value=5200 unit=rpm
